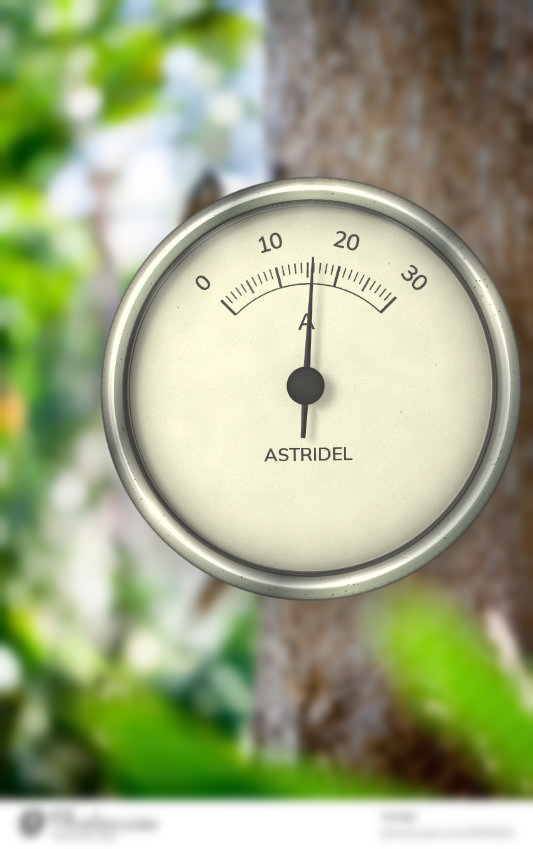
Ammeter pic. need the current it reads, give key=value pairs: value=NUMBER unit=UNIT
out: value=16 unit=A
